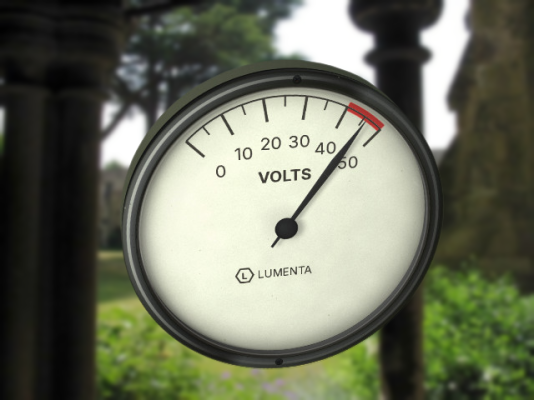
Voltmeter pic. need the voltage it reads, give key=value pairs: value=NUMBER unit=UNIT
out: value=45 unit=V
